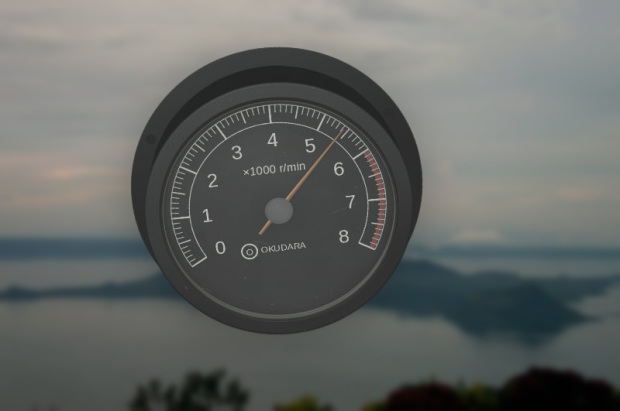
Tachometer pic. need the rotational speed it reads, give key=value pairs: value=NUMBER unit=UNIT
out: value=5400 unit=rpm
